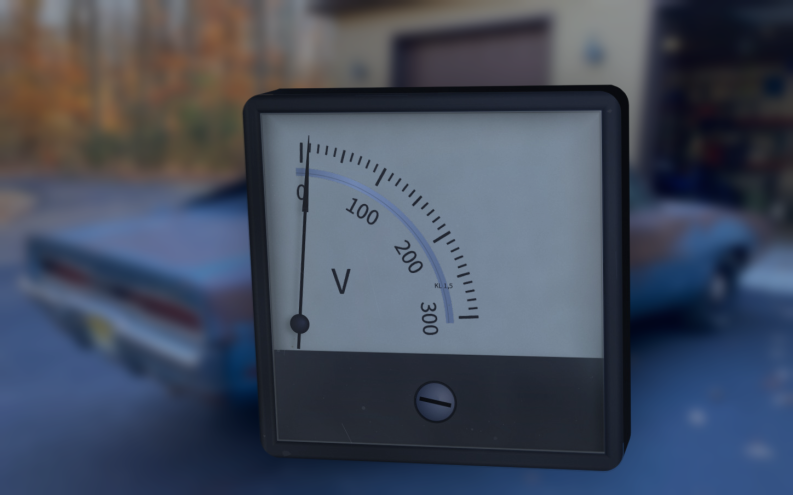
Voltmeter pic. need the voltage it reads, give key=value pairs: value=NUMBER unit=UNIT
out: value=10 unit=V
